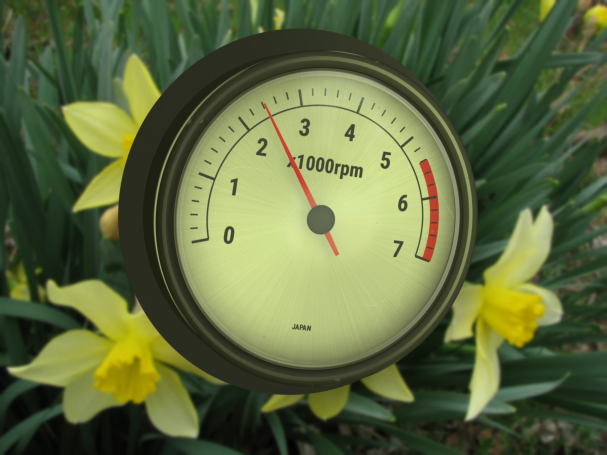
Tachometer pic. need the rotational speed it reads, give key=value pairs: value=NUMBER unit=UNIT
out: value=2400 unit=rpm
